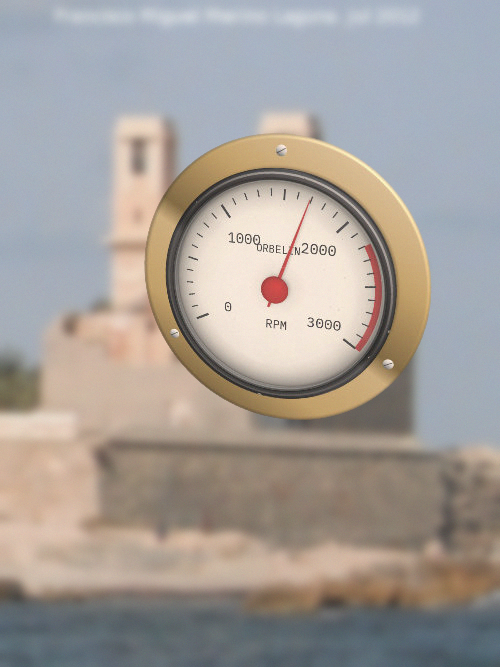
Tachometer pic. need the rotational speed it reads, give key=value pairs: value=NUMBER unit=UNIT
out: value=1700 unit=rpm
